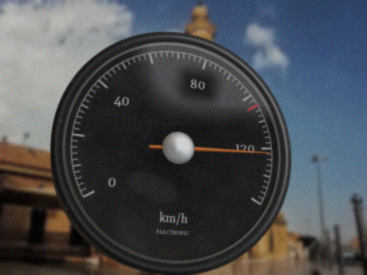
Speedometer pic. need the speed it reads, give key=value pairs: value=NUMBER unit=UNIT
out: value=122 unit=km/h
